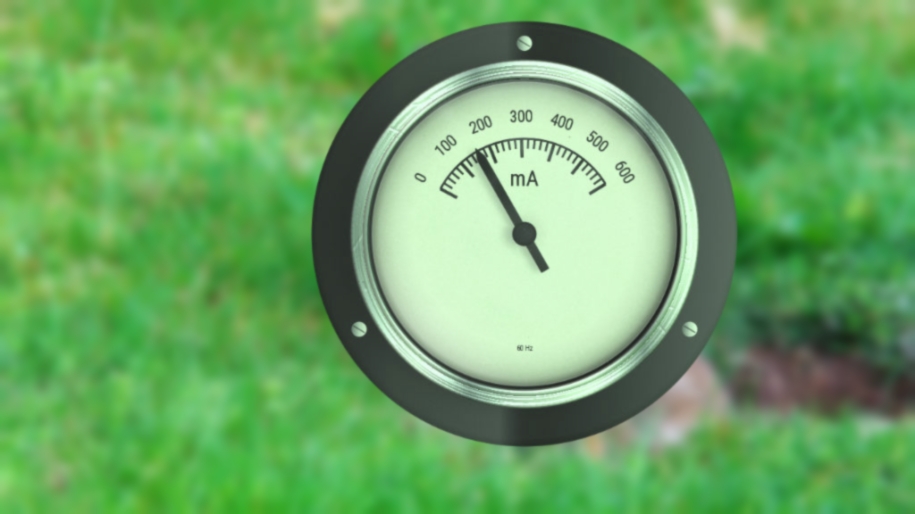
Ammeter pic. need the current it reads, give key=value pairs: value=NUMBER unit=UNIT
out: value=160 unit=mA
